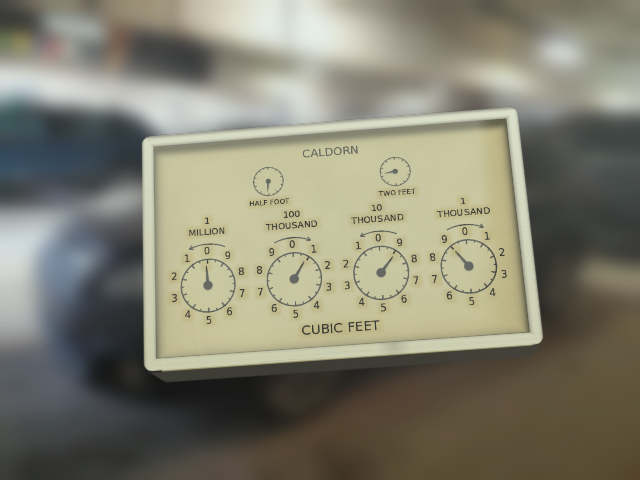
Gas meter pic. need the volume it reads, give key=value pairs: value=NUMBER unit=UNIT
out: value=8900 unit=ft³
